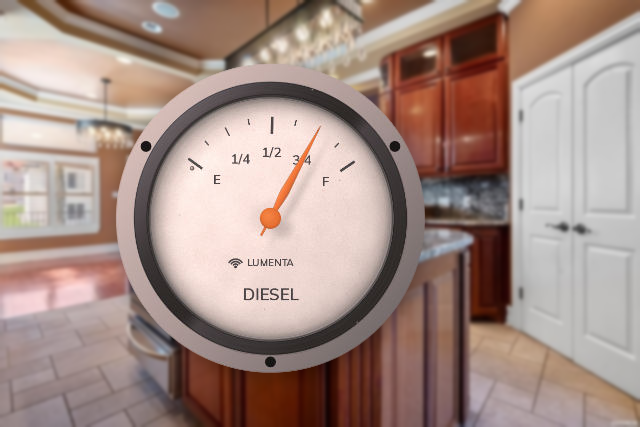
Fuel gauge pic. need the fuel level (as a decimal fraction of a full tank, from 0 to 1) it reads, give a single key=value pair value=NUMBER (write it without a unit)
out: value=0.75
